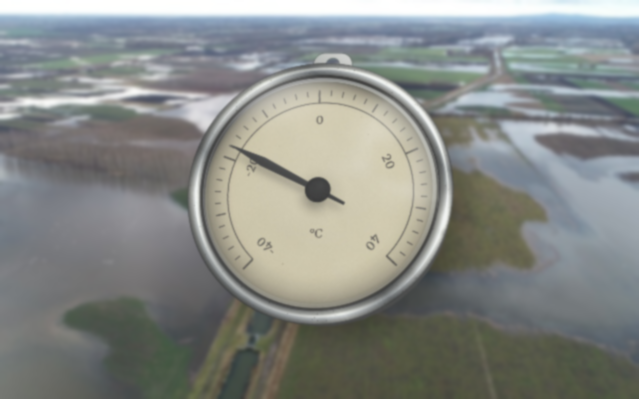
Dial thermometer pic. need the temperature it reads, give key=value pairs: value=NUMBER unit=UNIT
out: value=-18 unit=°C
